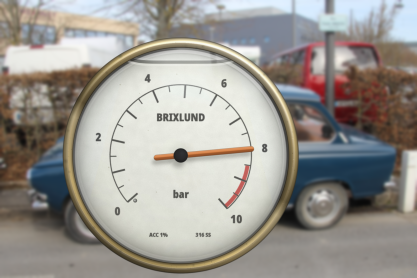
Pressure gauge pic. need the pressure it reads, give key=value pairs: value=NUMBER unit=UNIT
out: value=8 unit=bar
